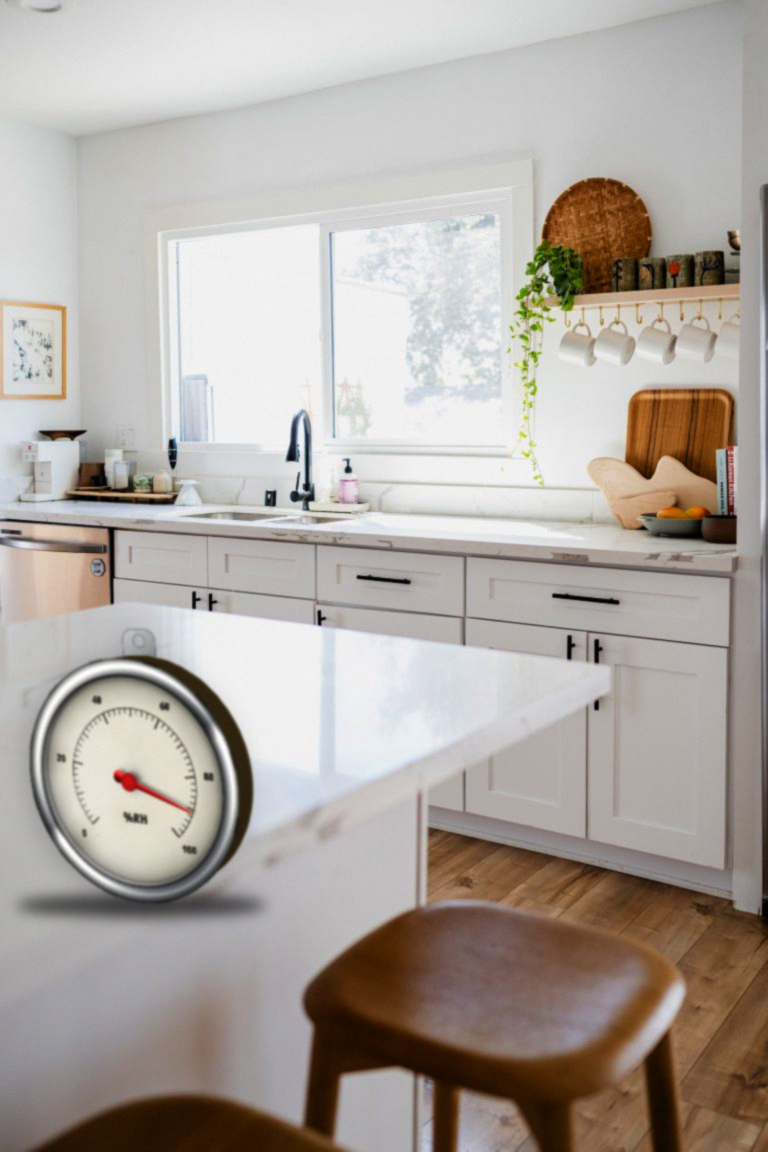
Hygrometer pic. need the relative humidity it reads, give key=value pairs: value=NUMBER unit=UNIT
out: value=90 unit=%
